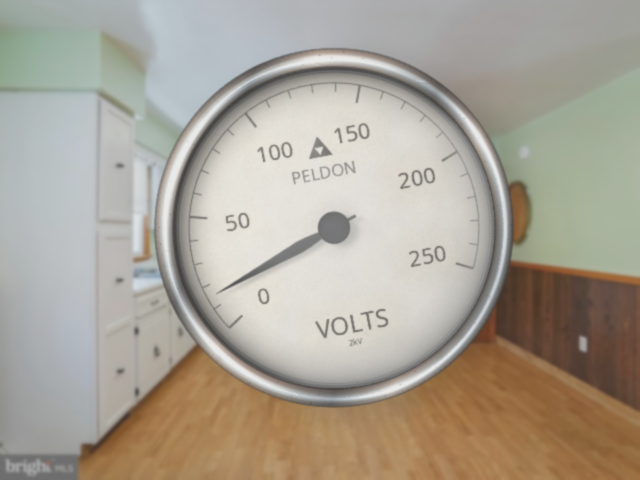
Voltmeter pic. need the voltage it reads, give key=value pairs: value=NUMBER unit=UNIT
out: value=15 unit=V
